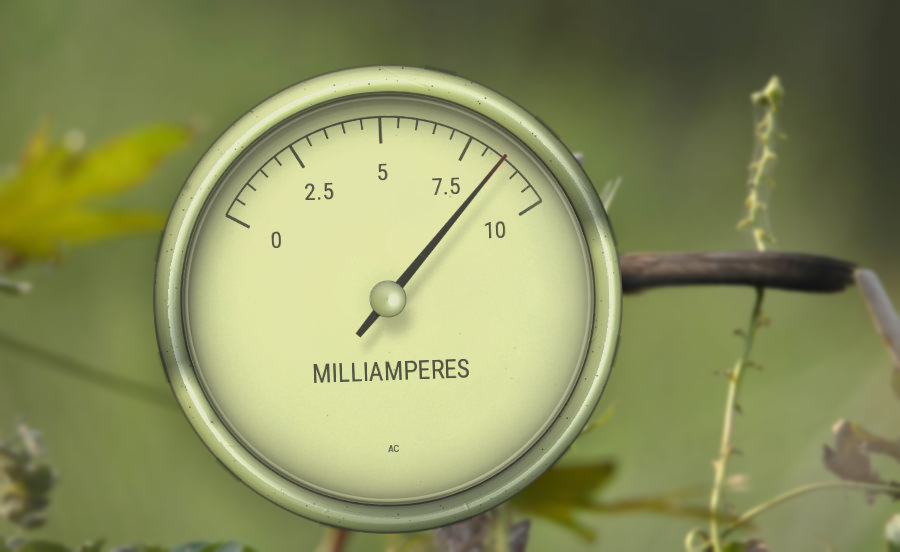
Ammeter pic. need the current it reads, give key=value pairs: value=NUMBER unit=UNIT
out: value=8.5 unit=mA
